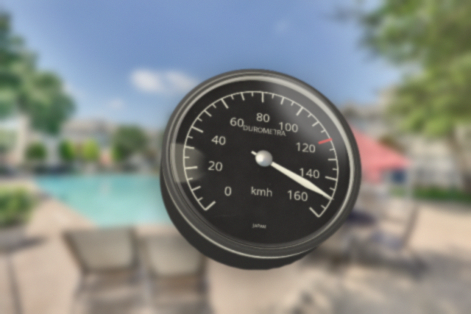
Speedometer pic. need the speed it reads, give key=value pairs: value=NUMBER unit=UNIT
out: value=150 unit=km/h
